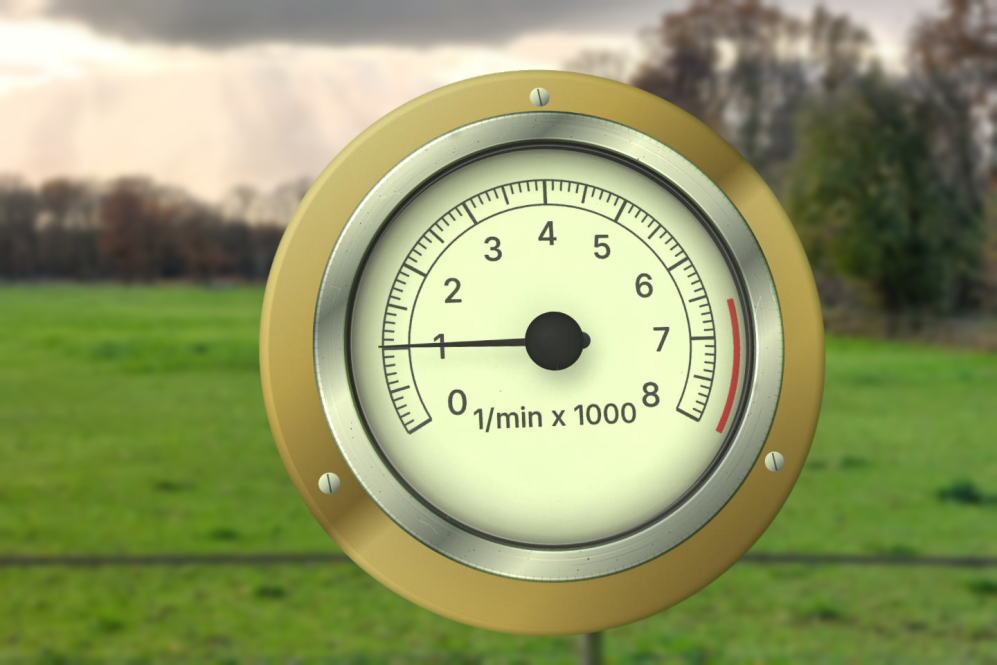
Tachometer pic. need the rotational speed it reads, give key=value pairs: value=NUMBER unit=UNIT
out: value=1000 unit=rpm
